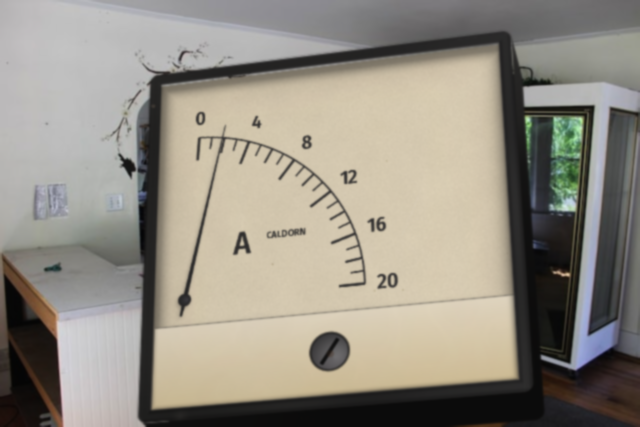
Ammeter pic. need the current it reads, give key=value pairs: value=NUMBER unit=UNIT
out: value=2 unit=A
